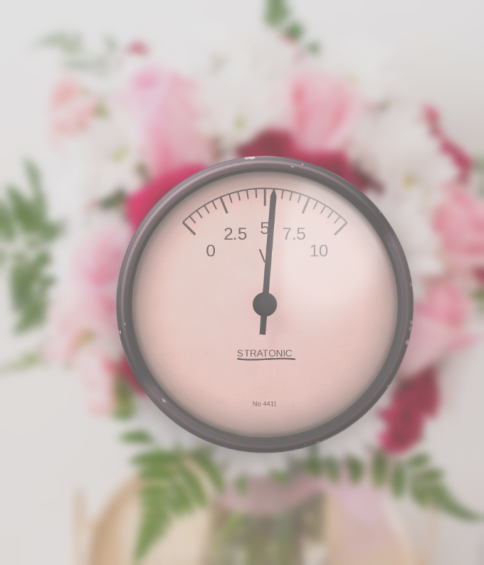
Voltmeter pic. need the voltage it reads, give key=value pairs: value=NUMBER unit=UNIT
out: value=5.5 unit=V
